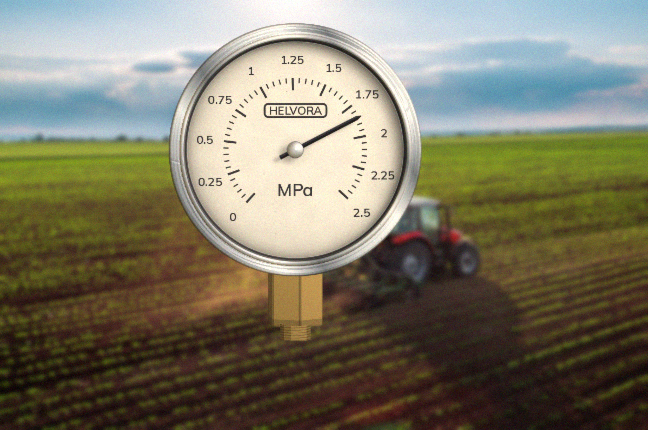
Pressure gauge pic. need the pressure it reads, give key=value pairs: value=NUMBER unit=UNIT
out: value=1.85 unit=MPa
